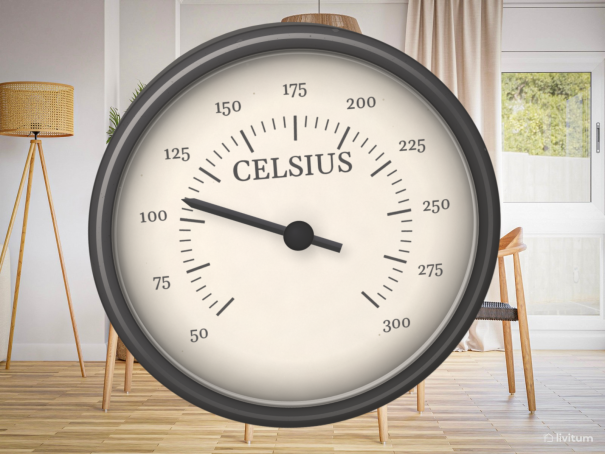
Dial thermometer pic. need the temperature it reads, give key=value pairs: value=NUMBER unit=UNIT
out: value=110 unit=°C
